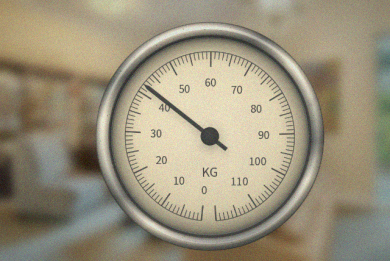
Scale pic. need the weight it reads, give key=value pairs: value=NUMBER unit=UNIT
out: value=42 unit=kg
